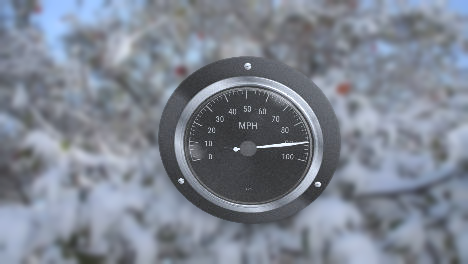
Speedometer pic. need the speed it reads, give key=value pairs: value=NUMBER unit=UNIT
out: value=90 unit=mph
